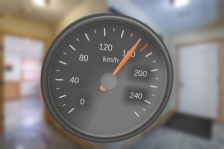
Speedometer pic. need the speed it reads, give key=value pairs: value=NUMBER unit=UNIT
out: value=160 unit=km/h
